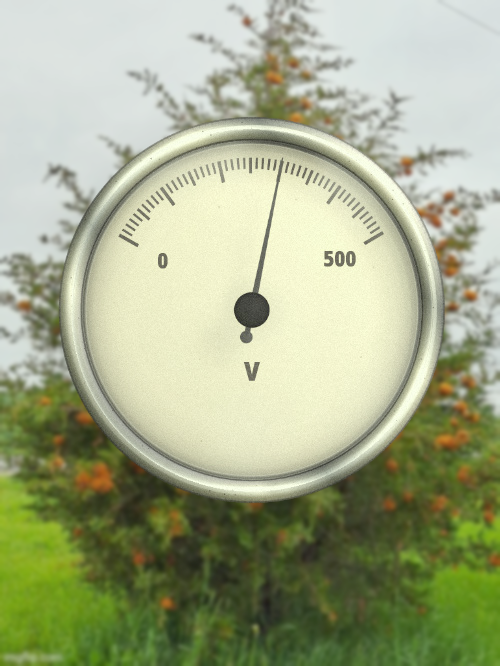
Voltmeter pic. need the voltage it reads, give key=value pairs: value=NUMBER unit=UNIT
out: value=300 unit=V
